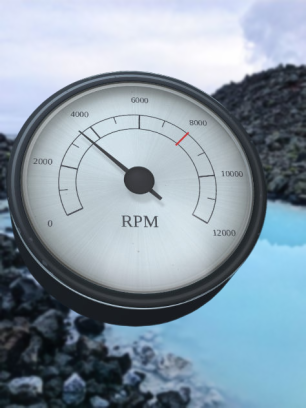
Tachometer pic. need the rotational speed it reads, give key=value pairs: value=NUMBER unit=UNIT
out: value=3500 unit=rpm
